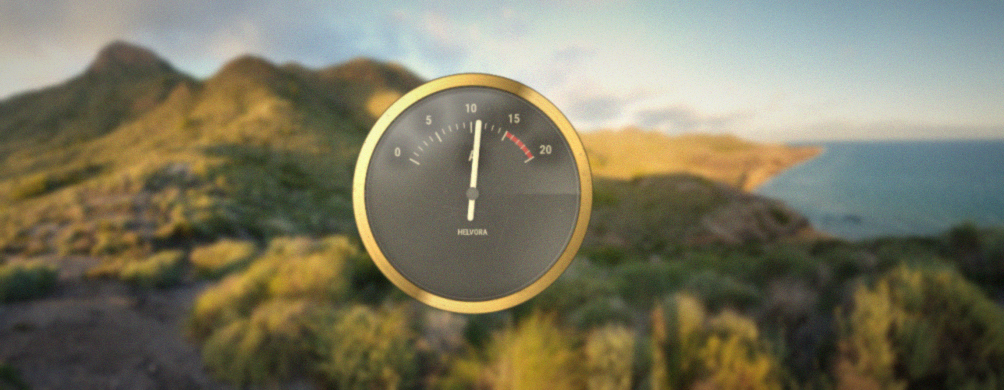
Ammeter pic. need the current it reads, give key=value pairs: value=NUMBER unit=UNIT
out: value=11 unit=A
